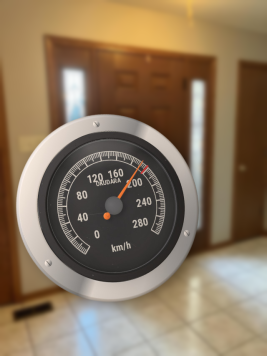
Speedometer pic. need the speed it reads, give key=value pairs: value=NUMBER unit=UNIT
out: value=190 unit=km/h
